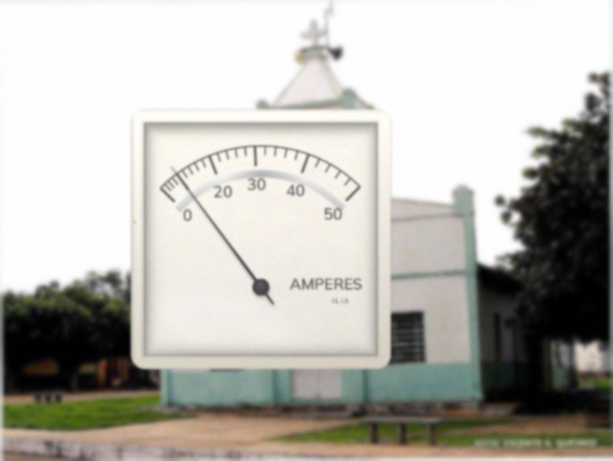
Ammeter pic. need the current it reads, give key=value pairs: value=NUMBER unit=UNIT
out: value=10 unit=A
